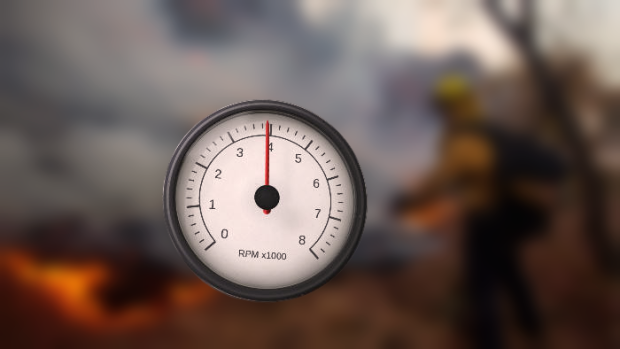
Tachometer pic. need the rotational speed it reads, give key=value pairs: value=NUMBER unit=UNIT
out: value=3900 unit=rpm
